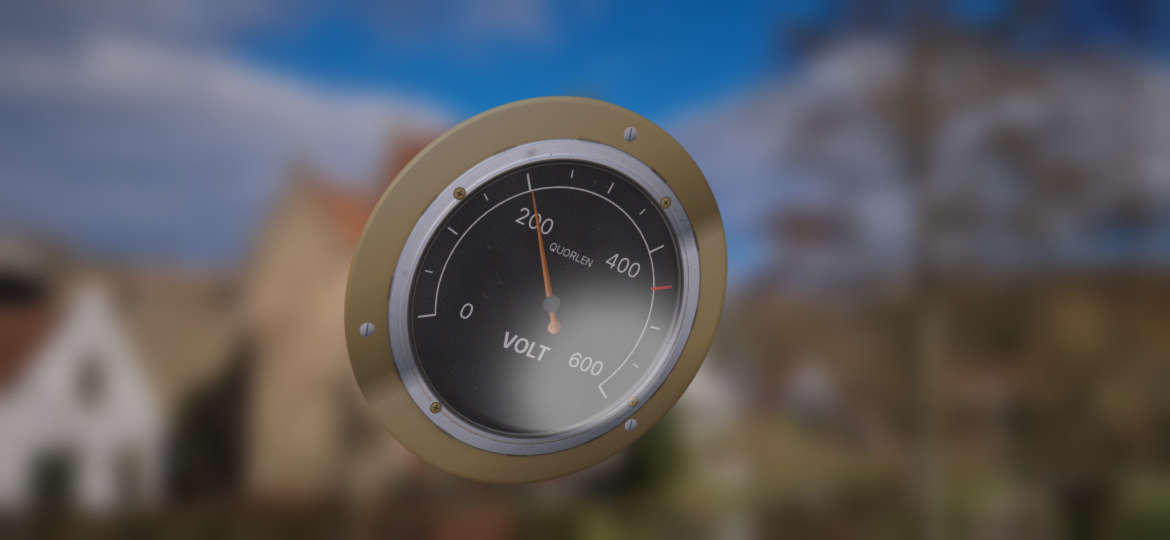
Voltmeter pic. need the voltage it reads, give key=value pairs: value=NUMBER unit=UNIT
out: value=200 unit=V
